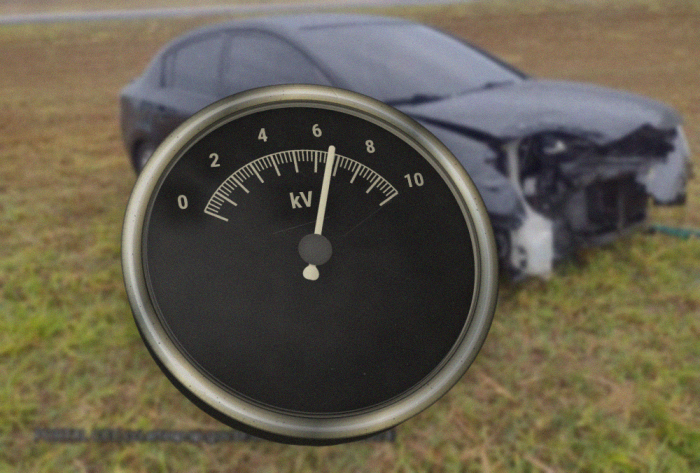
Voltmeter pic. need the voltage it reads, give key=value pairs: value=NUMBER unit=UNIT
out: value=6.6 unit=kV
